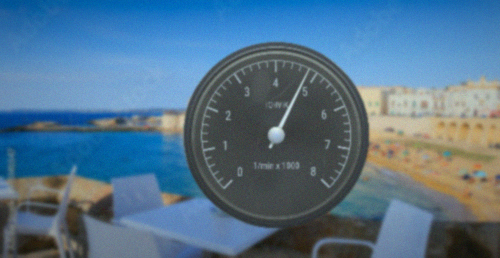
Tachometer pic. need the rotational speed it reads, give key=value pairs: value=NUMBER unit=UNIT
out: value=4800 unit=rpm
